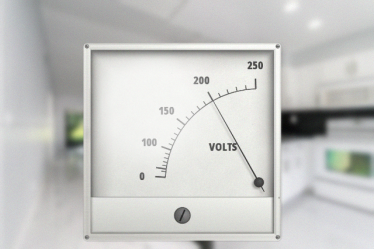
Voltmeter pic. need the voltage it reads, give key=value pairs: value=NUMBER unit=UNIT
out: value=200 unit=V
